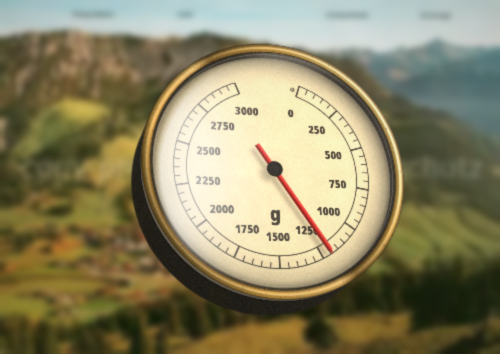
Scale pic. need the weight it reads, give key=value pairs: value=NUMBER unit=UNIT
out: value=1200 unit=g
